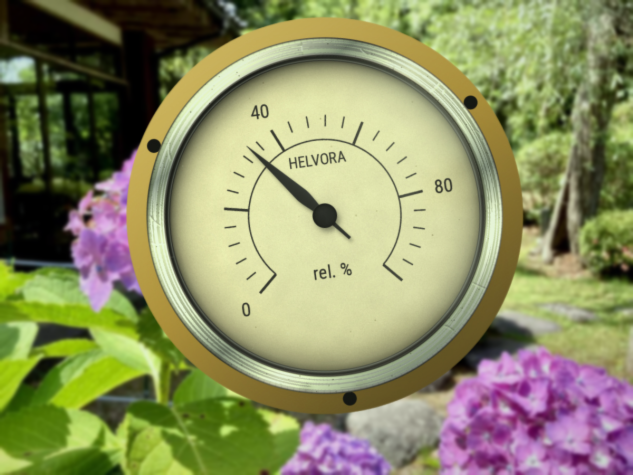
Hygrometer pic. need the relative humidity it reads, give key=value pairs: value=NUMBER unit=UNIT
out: value=34 unit=%
